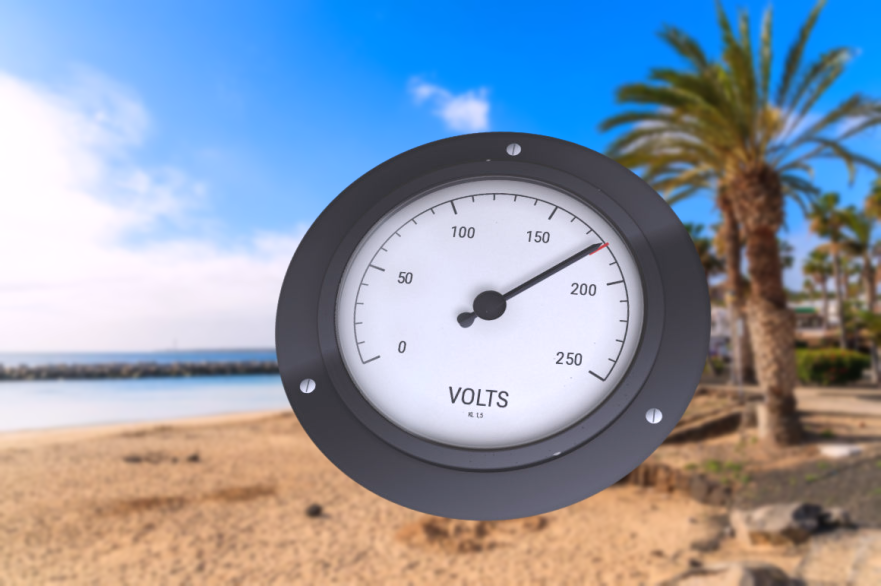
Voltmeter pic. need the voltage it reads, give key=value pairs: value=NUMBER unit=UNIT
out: value=180 unit=V
